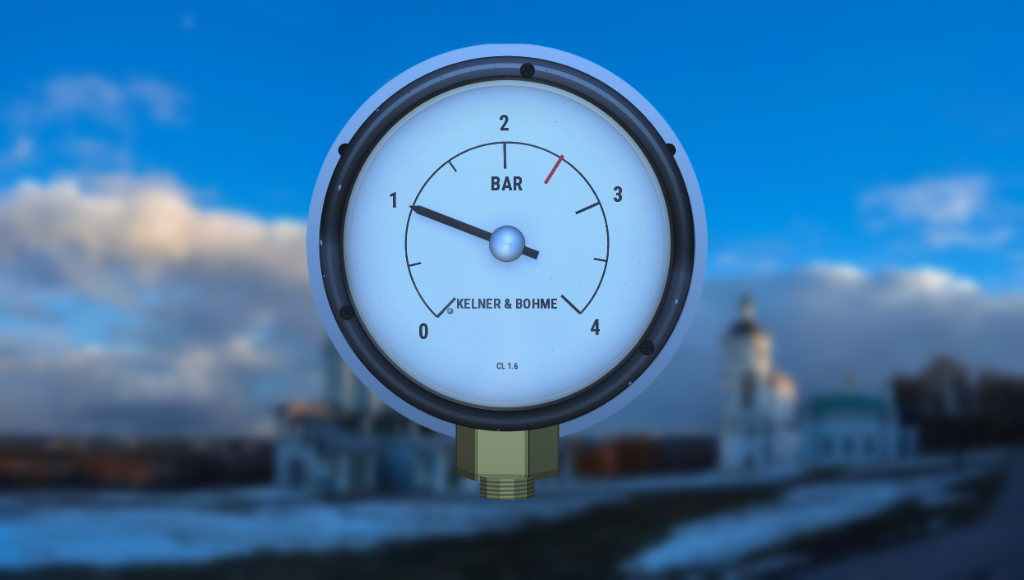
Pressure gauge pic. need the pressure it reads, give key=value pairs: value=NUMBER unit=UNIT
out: value=1 unit=bar
